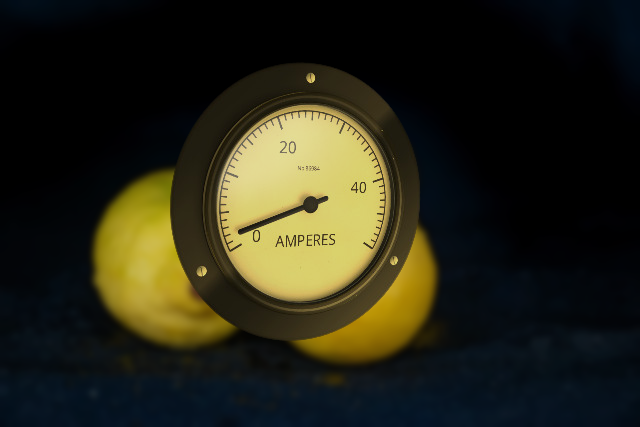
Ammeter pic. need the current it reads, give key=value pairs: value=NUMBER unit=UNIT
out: value=2 unit=A
